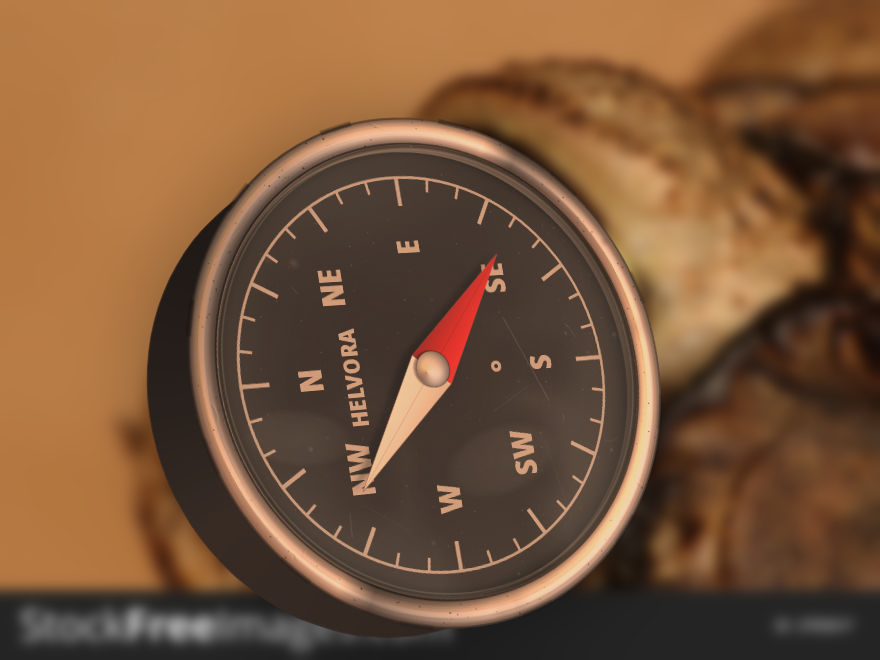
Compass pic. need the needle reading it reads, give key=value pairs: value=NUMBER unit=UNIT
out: value=130 unit=°
